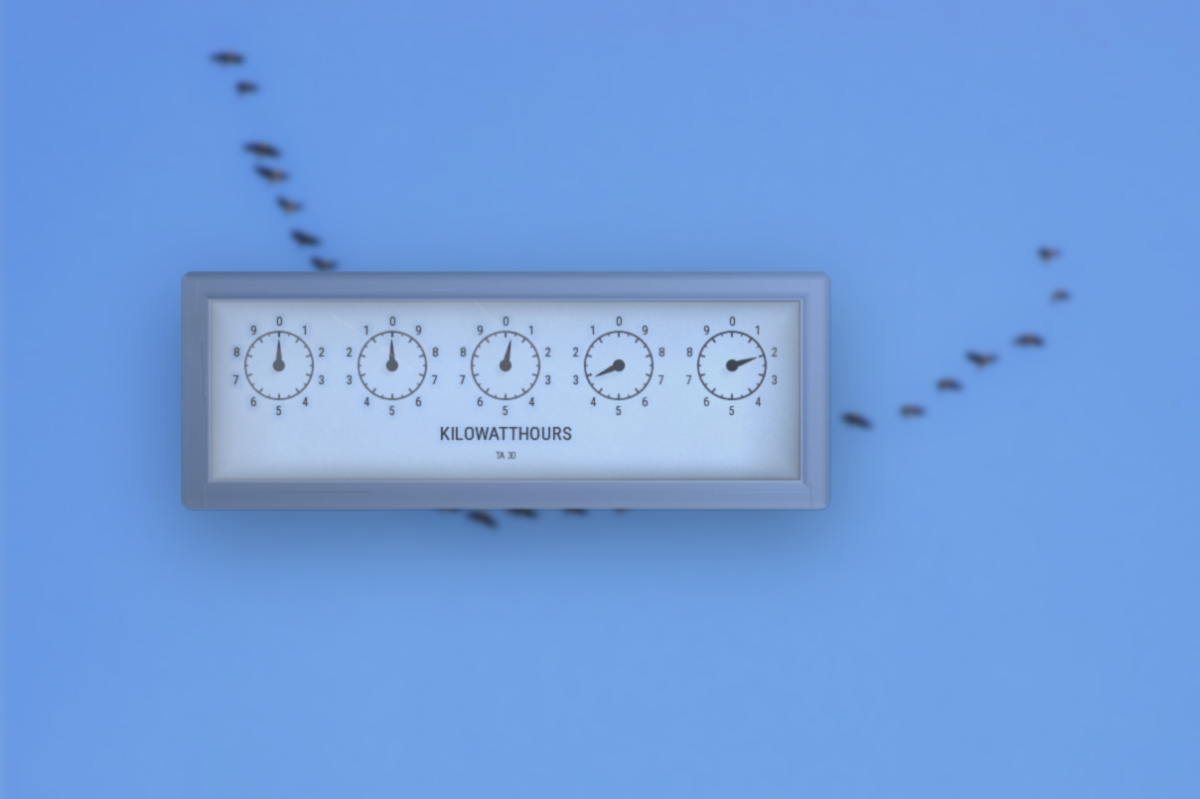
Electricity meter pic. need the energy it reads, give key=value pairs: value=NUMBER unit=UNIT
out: value=32 unit=kWh
